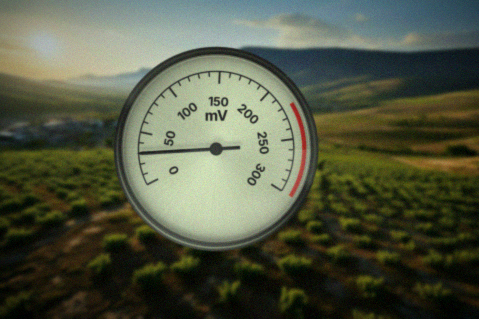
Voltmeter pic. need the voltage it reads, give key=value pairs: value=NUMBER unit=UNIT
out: value=30 unit=mV
